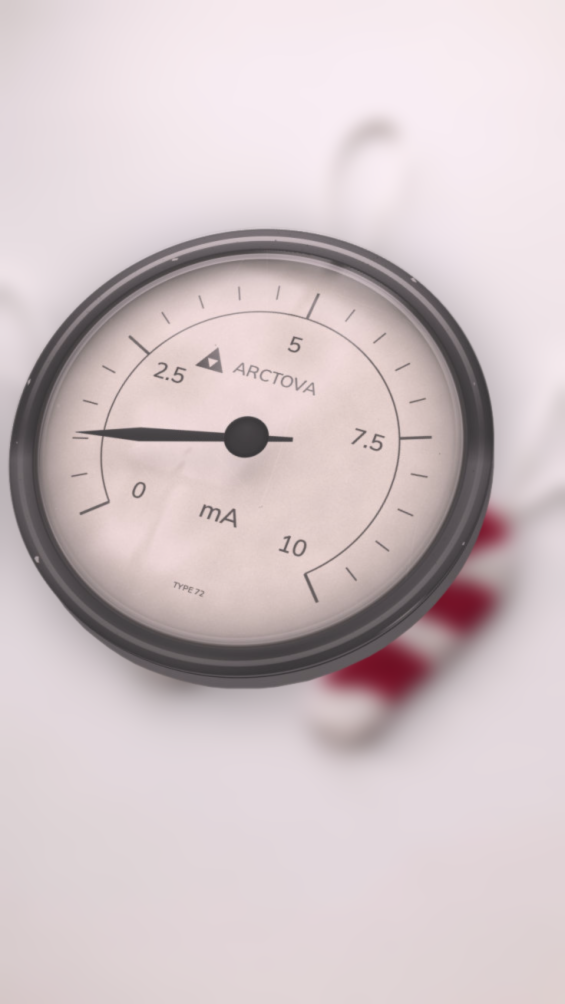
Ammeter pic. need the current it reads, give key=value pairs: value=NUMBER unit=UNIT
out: value=1 unit=mA
